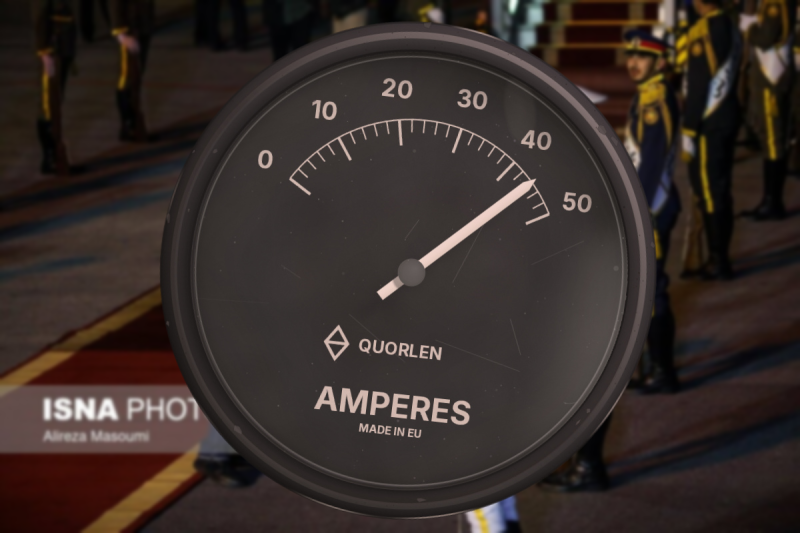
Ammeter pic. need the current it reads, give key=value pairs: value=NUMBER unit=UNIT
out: value=44 unit=A
